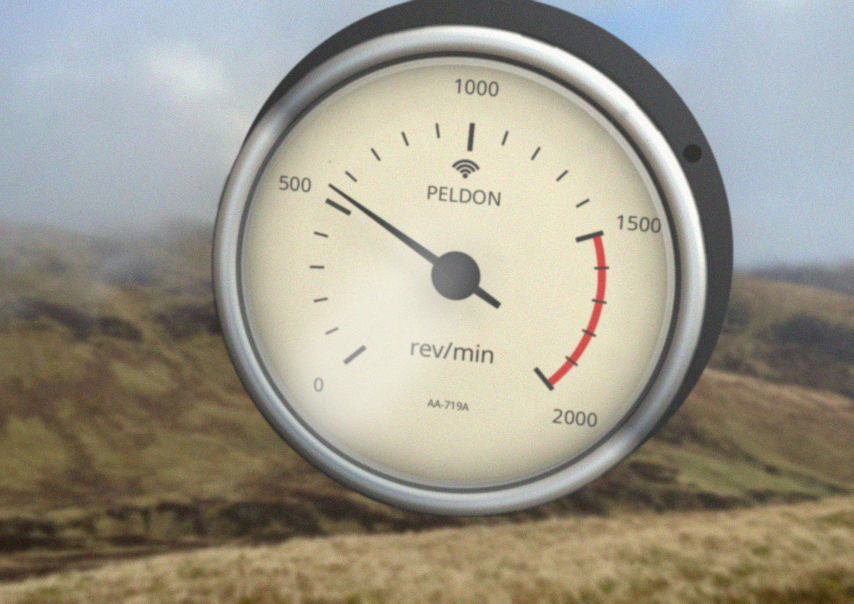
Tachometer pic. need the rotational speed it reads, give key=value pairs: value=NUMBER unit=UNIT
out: value=550 unit=rpm
